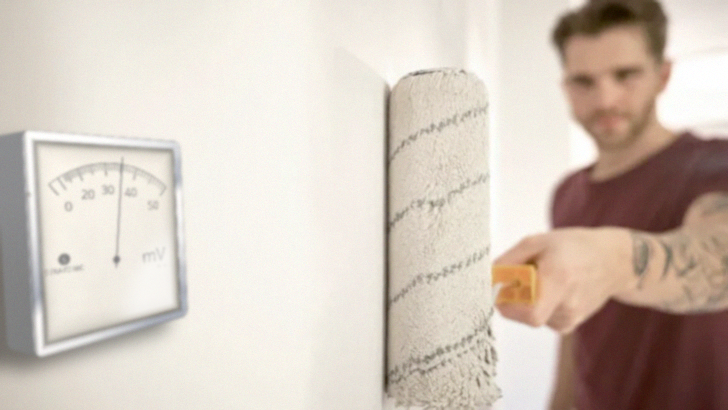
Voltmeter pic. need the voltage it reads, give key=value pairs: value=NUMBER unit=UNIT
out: value=35 unit=mV
